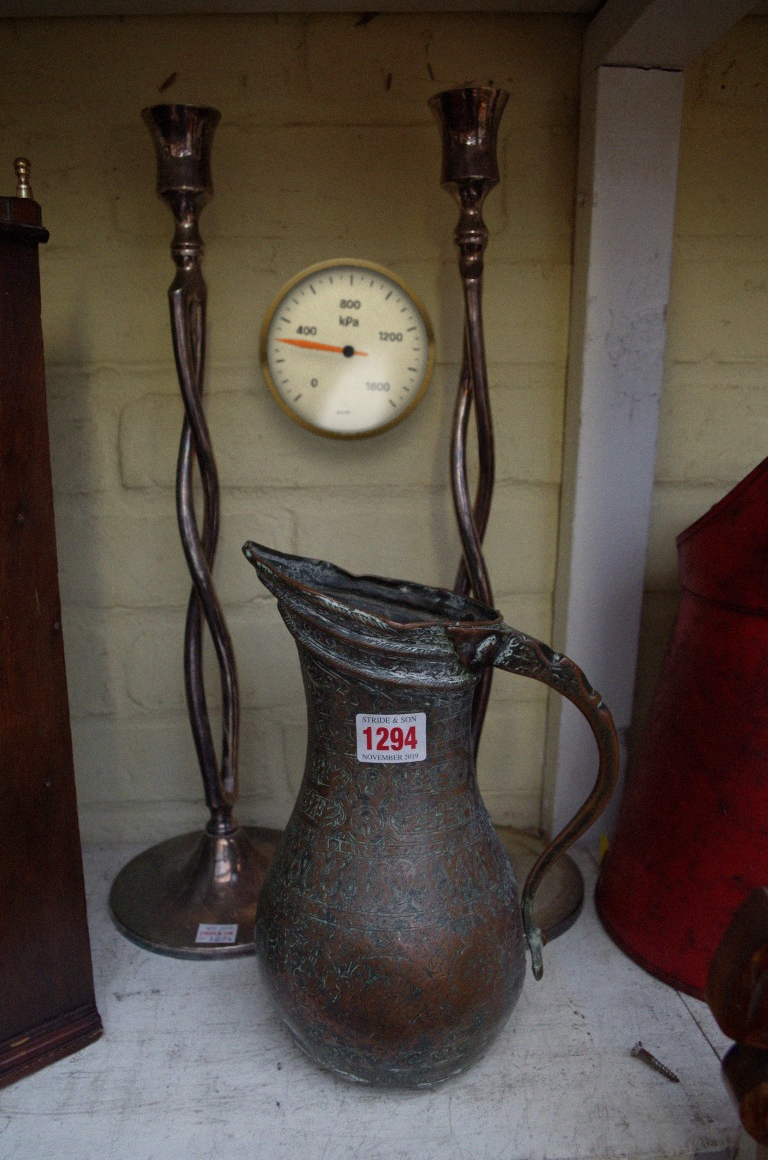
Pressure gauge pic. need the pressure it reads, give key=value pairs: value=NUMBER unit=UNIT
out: value=300 unit=kPa
